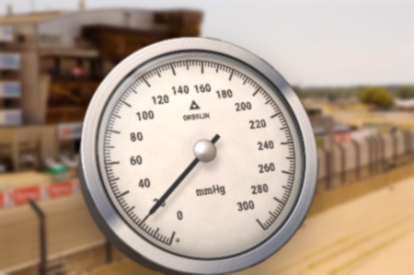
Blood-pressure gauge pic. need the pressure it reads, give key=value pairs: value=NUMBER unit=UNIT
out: value=20 unit=mmHg
